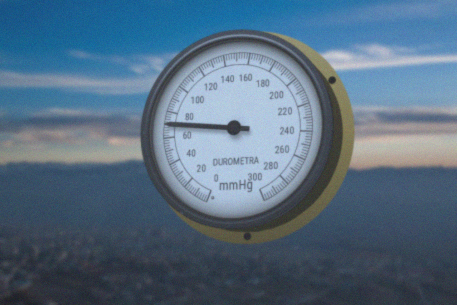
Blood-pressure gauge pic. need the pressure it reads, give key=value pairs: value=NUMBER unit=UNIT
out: value=70 unit=mmHg
